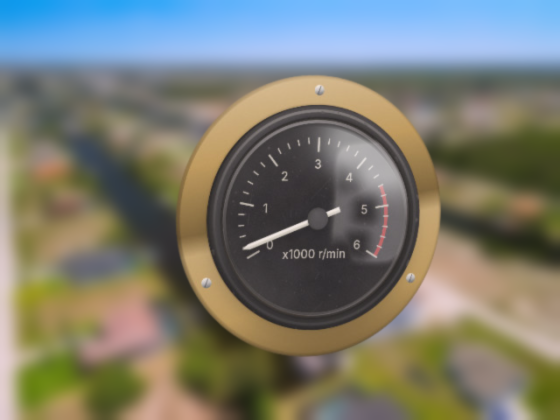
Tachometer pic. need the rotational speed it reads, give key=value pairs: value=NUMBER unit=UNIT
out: value=200 unit=rpm
